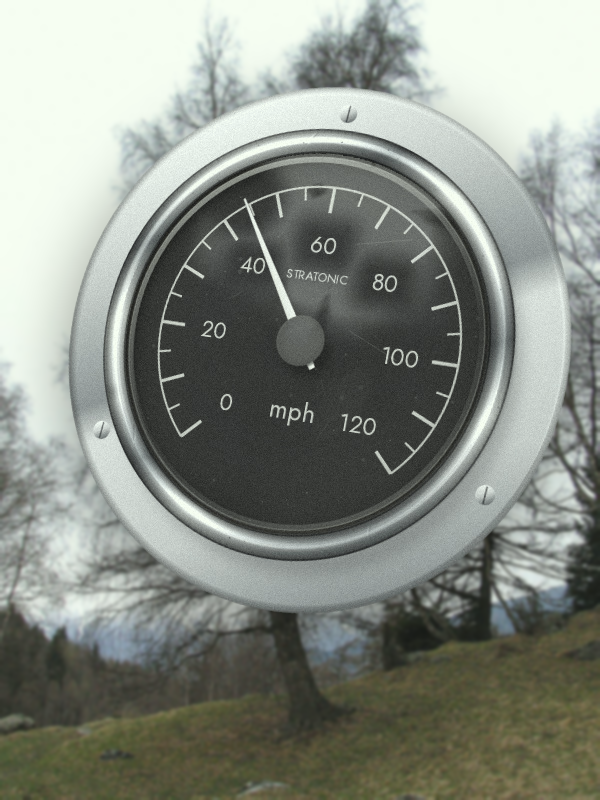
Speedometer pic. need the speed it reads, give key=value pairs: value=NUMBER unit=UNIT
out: value=45 unit=mph
